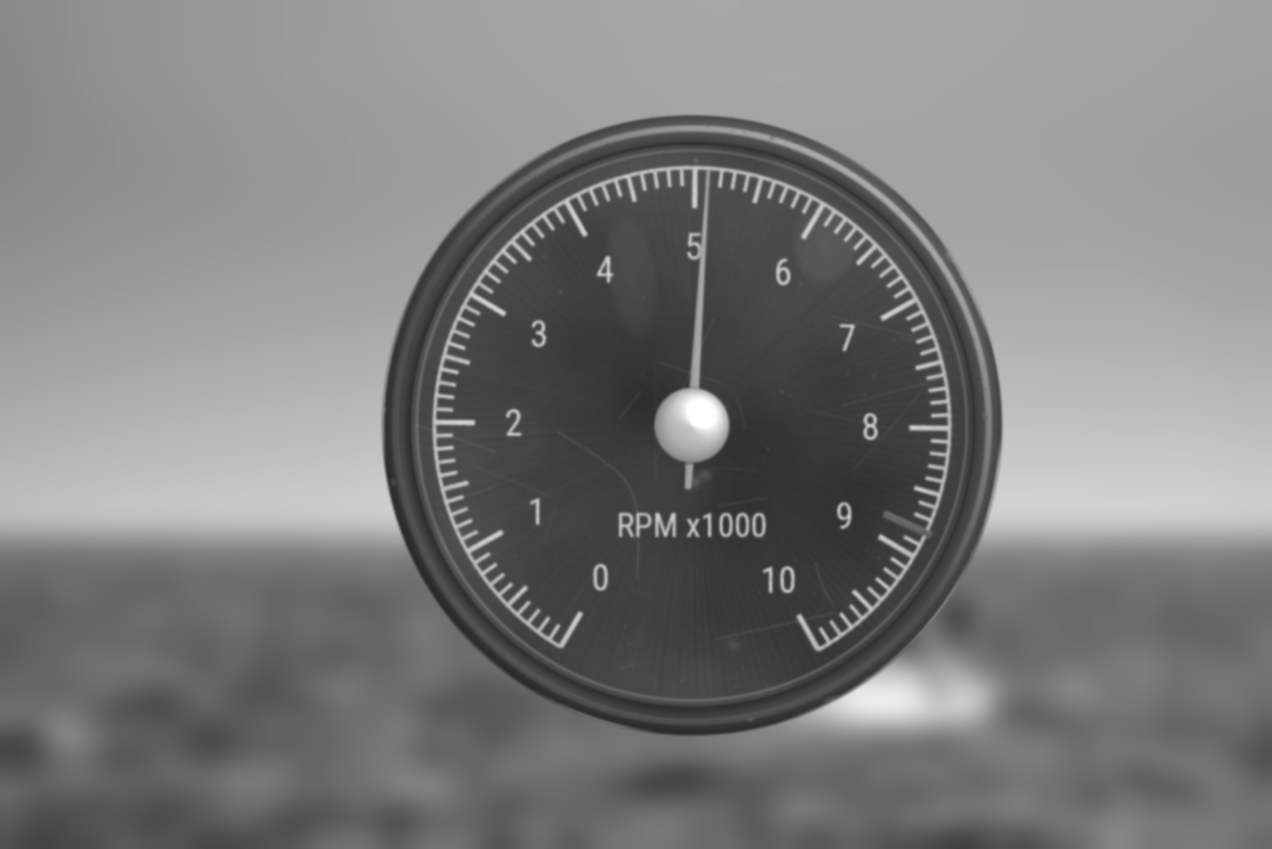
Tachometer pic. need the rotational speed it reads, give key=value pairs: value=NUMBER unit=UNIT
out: value=5100 unit=rpm
